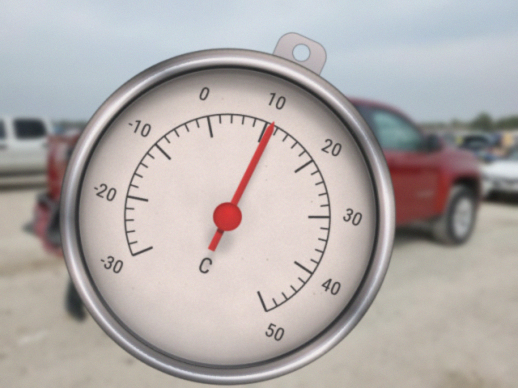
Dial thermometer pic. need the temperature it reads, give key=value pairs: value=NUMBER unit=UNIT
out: value=11 unit=°C
